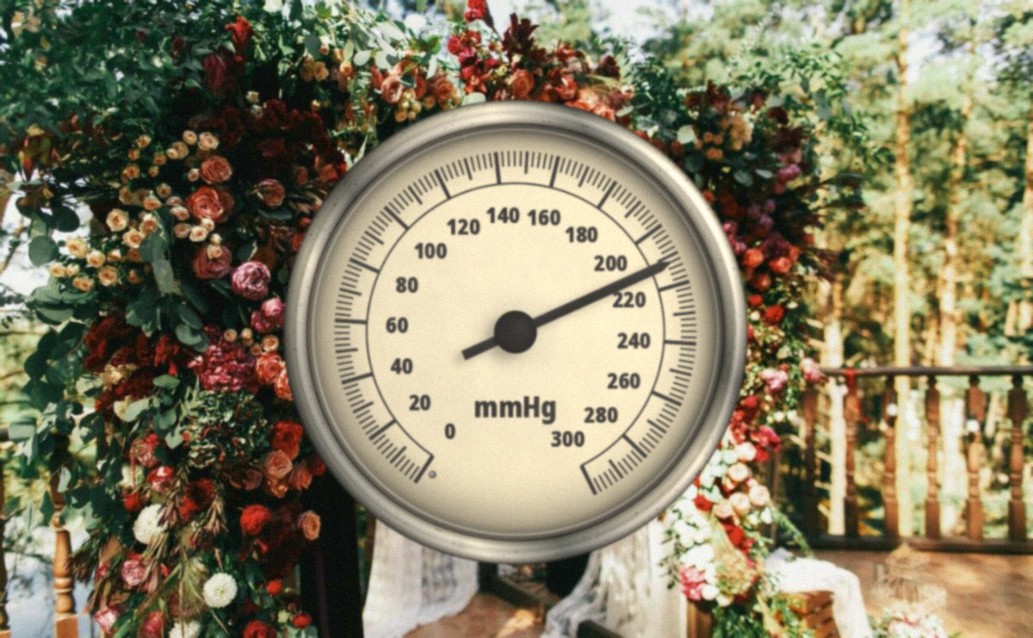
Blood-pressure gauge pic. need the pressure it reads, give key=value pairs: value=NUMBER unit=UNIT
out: value=212 unit=mmHg
